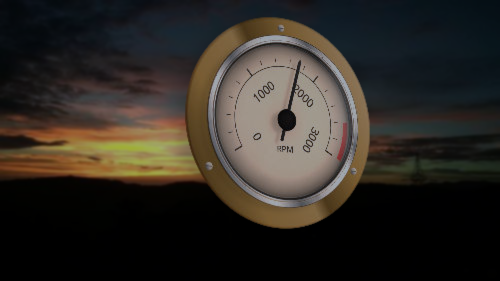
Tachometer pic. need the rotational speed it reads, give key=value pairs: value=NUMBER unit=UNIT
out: value=1700 unit=rpm
